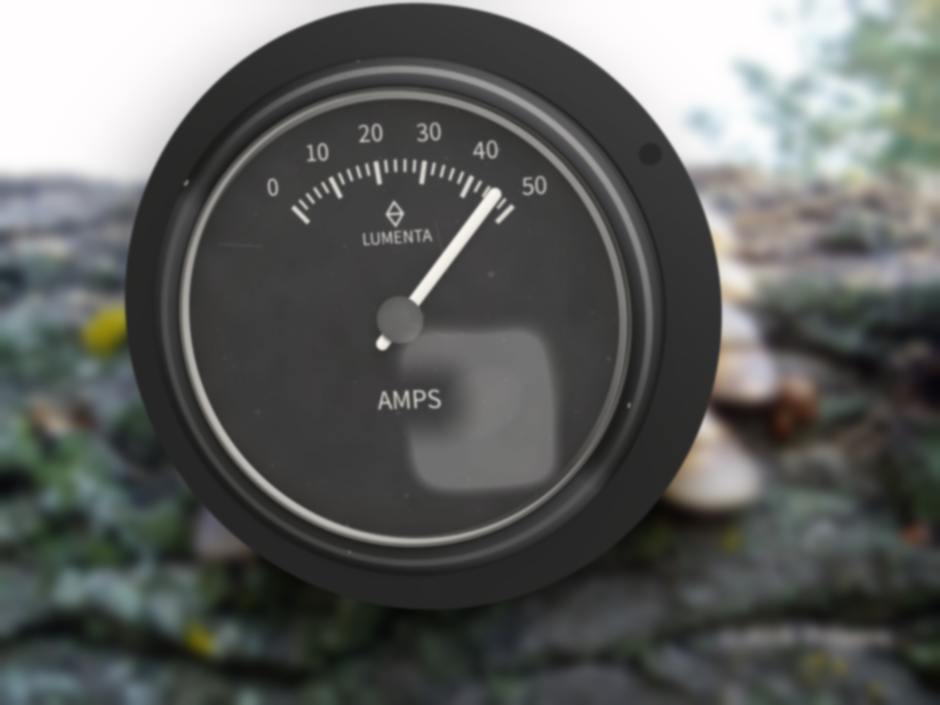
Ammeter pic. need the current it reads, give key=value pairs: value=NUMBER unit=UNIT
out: value=46 unit=A
